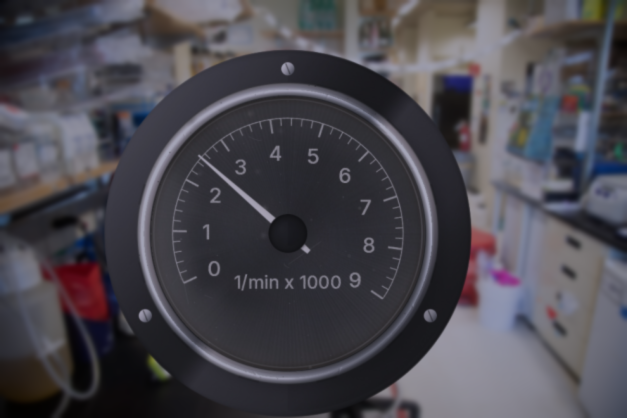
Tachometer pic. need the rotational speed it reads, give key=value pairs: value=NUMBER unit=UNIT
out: value=2500 unit=rpm
